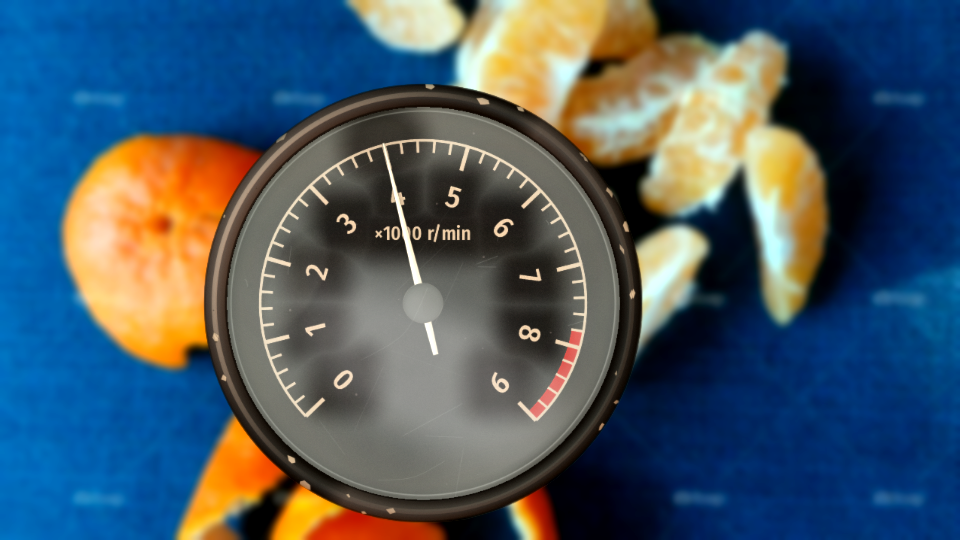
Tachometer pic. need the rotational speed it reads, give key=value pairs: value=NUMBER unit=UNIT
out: value=4000 unit=rpm
